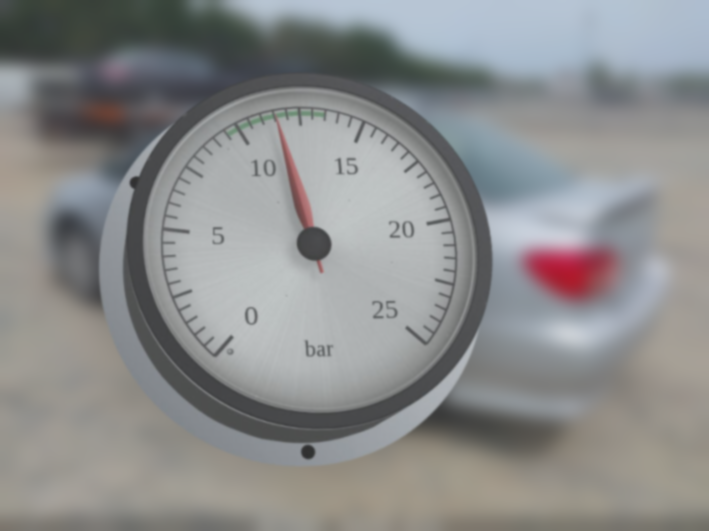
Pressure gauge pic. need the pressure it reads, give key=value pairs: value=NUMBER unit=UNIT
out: value=11.5 unit=bar
